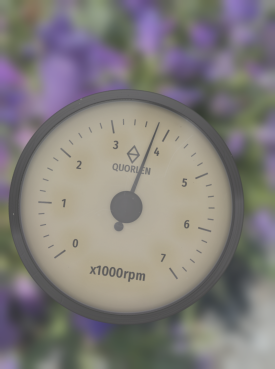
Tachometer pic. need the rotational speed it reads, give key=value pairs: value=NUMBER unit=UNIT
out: value=3800 unit=rpm
